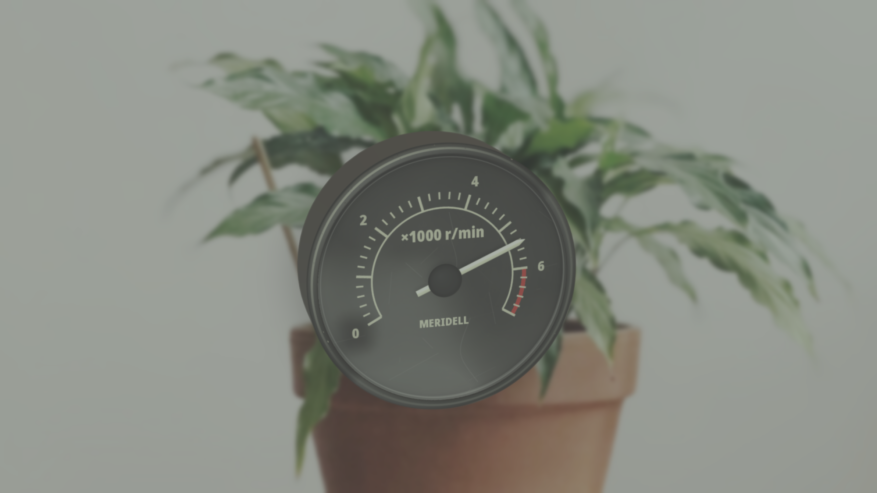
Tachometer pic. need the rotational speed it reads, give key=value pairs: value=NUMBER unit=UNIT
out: value=5400 unit=rpm
